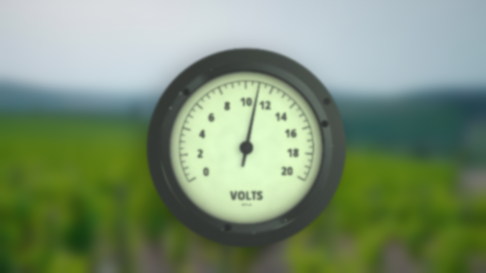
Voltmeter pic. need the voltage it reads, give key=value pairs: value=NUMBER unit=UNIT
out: value=11 unit=V
